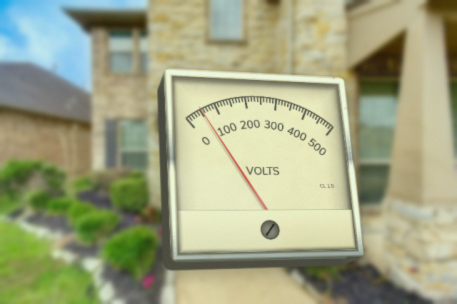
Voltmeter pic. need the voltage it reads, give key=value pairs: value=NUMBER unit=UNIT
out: value=50 unit=V
